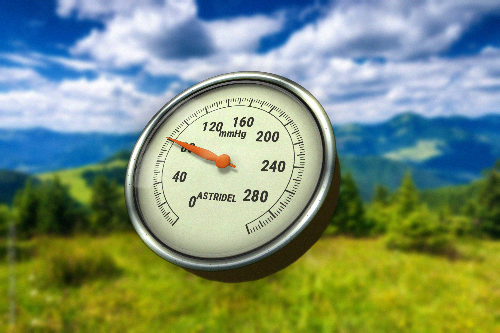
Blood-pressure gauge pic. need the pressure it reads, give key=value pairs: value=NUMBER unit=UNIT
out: value=80 unit=mmHg
